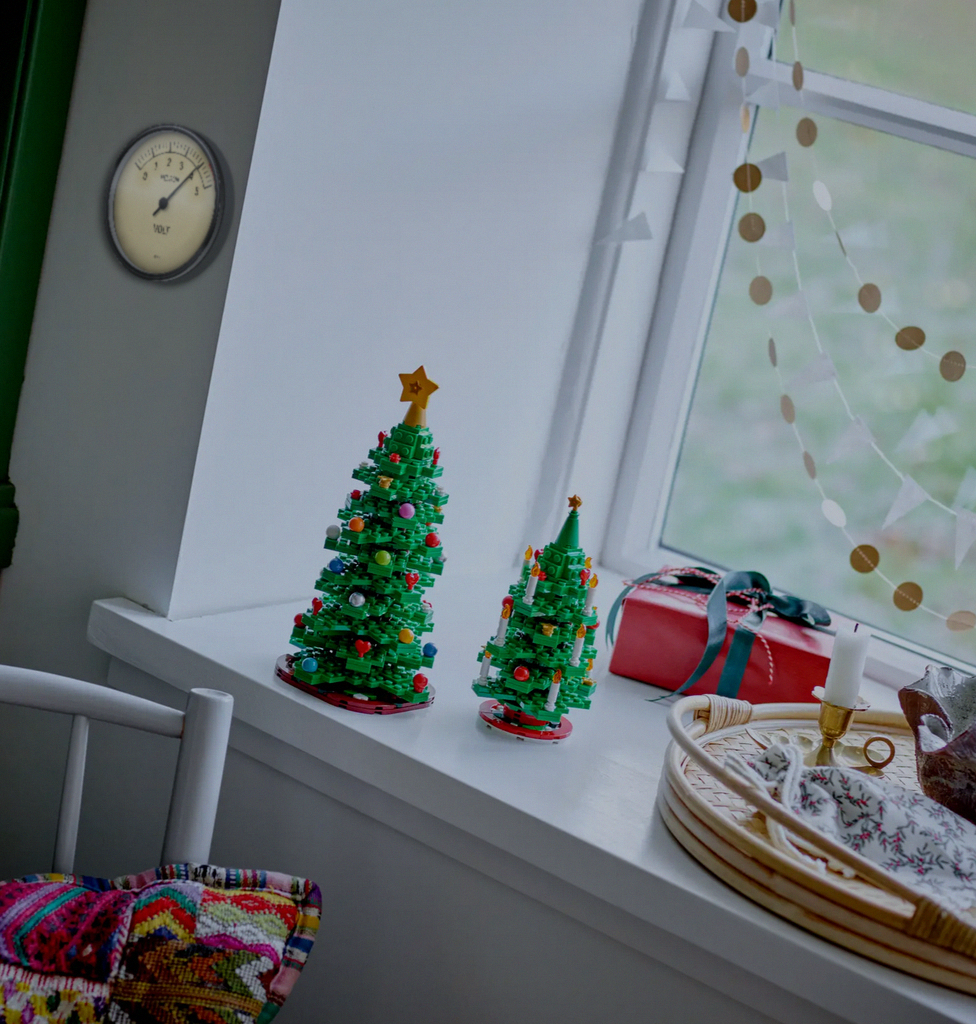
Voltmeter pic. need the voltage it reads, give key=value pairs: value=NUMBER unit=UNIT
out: value=4 unit=V
